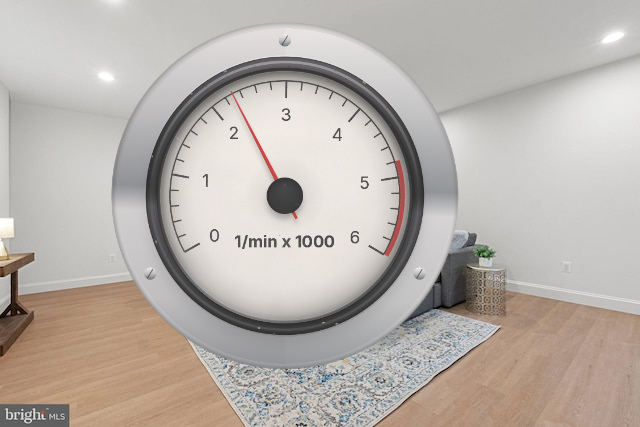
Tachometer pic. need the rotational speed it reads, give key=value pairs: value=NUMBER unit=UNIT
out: value=2300 unit=rpm
